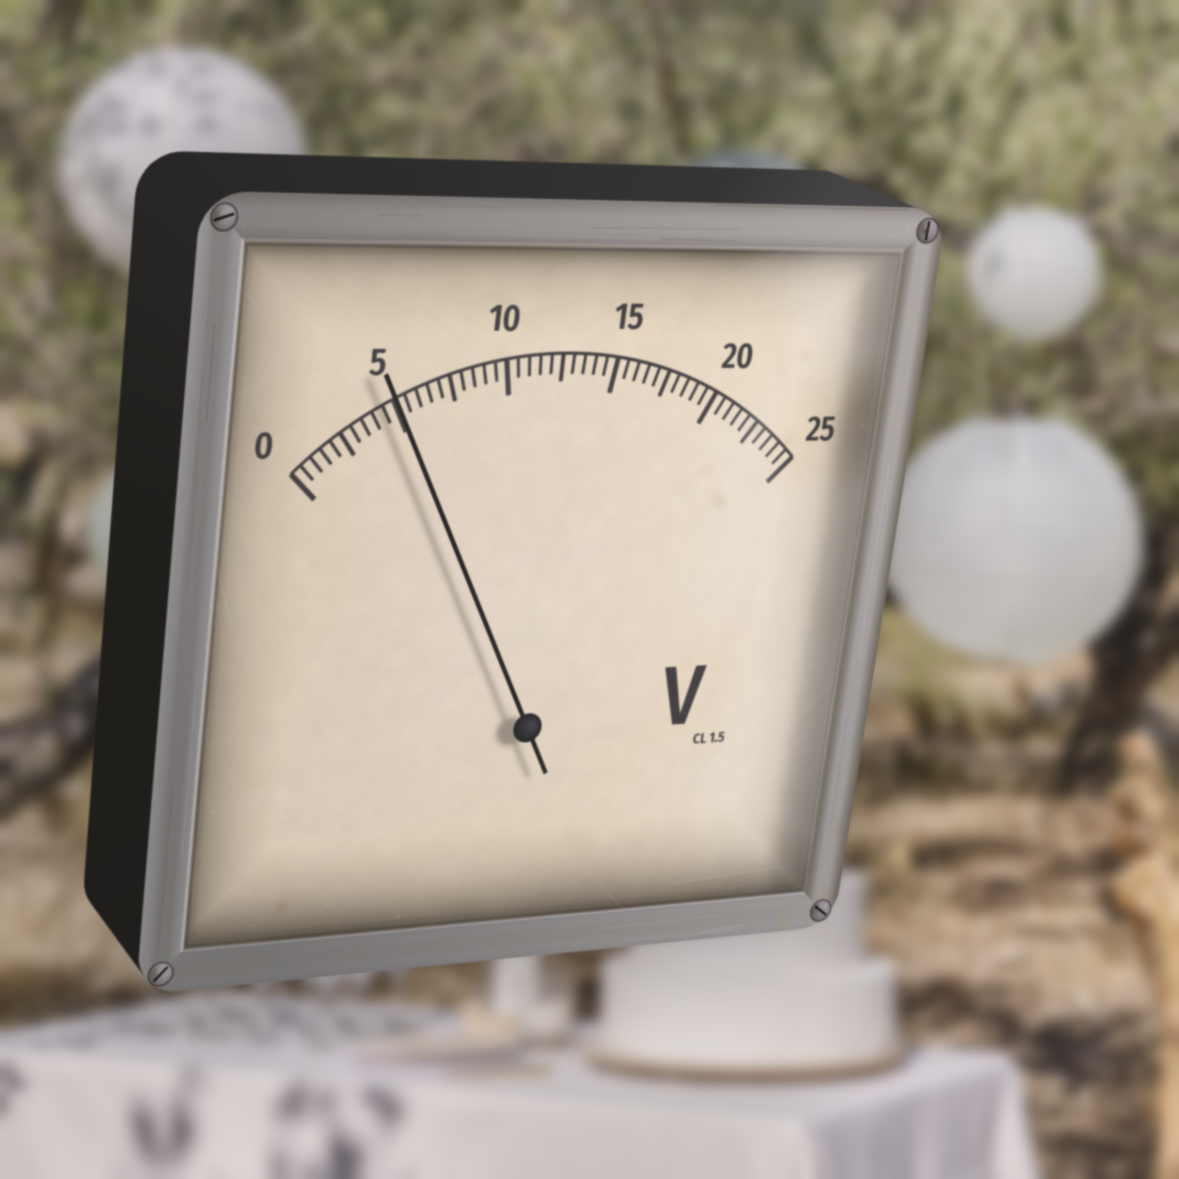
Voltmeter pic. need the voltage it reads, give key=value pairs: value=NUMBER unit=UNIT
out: value=5 unit=V
